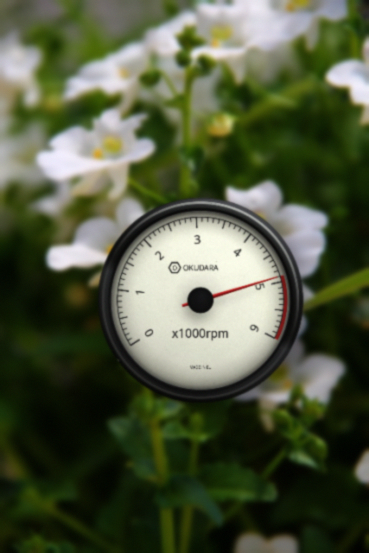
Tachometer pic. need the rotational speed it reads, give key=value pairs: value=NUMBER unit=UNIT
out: value=4900 unit=rpm
